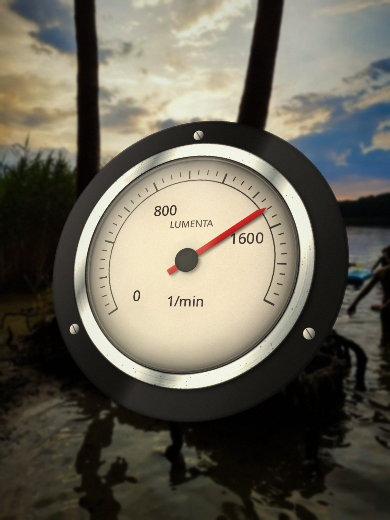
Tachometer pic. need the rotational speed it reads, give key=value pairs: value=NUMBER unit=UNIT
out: value=1500 unit=rpm
